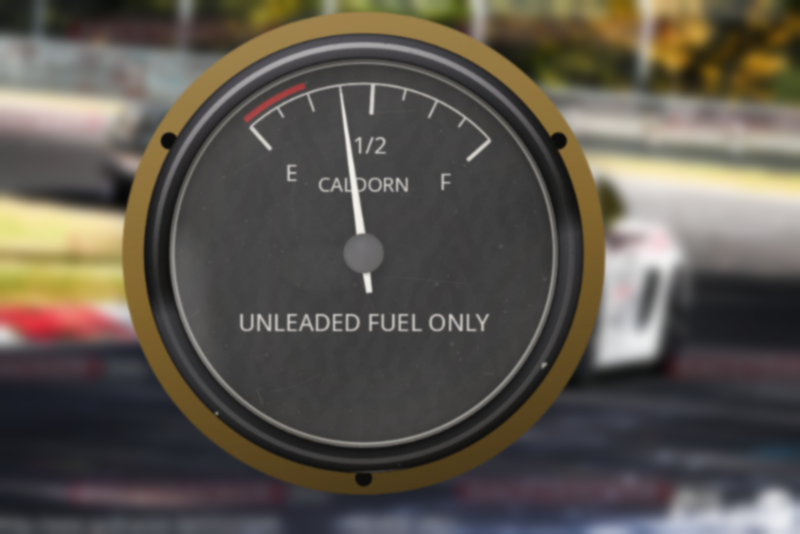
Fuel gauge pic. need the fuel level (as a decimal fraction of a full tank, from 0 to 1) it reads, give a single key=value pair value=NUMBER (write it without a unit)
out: value=0.375
